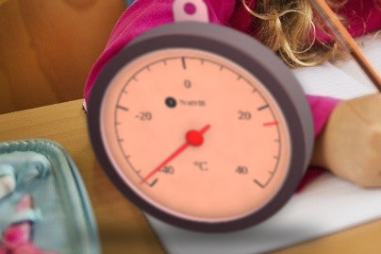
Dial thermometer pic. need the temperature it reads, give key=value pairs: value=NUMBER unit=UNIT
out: value=-38 unit=°C
